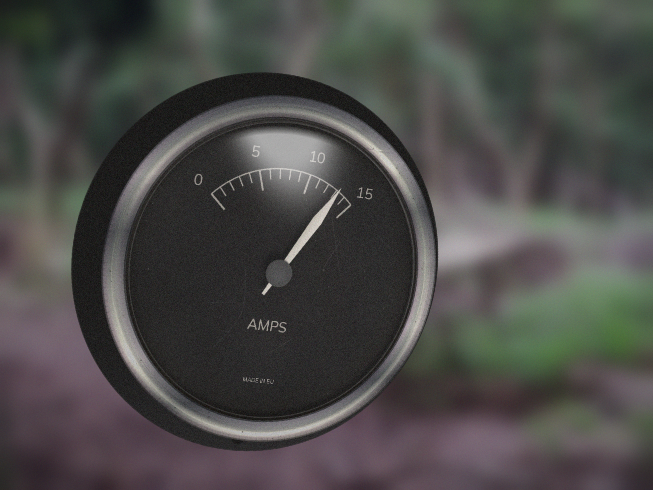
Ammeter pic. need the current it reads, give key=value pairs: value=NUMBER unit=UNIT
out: value=13 unit=A
